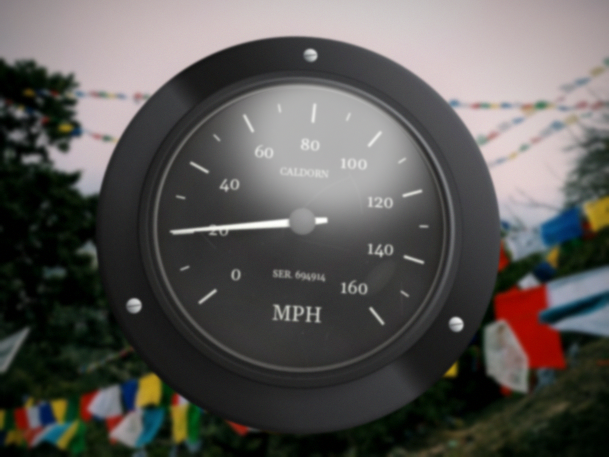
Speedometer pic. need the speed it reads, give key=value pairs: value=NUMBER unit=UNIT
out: value=20 unit=mph
